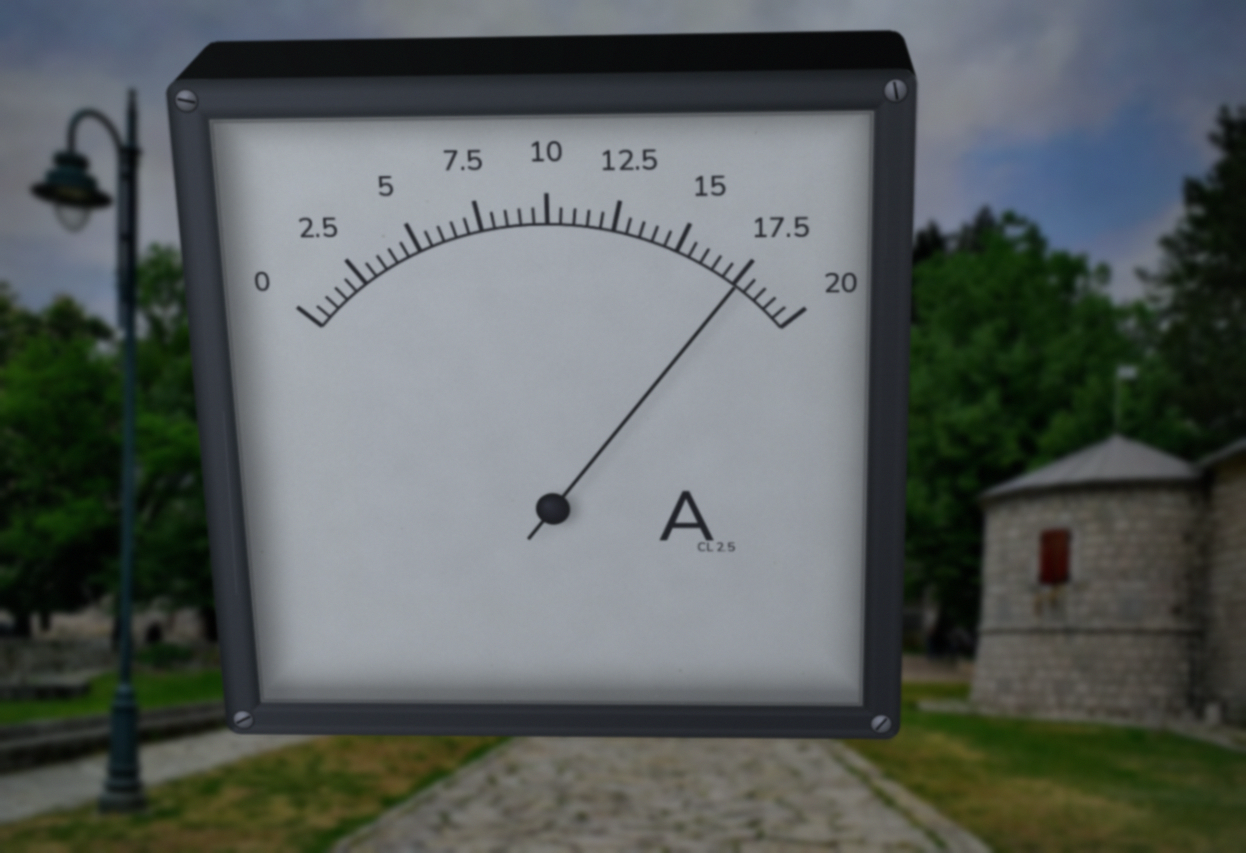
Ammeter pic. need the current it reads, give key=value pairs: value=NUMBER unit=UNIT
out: value=17.5 unit=A
